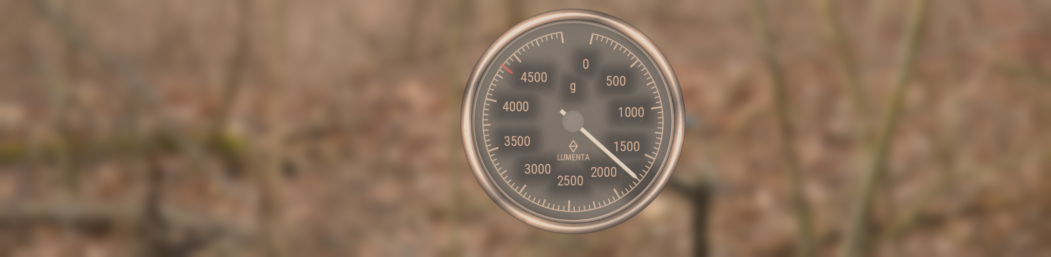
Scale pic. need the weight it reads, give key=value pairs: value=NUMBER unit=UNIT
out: value=1750 unit=g
